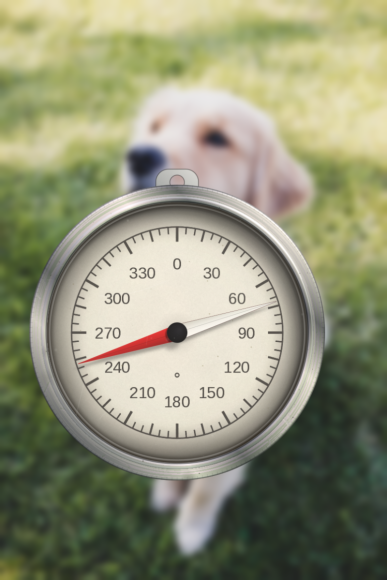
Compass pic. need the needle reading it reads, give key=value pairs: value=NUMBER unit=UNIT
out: value=252.5 unit=°
